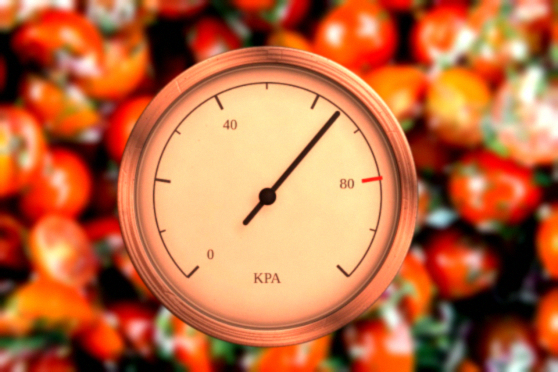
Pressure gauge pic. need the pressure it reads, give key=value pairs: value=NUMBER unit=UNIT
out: value=65 unit=kPa
